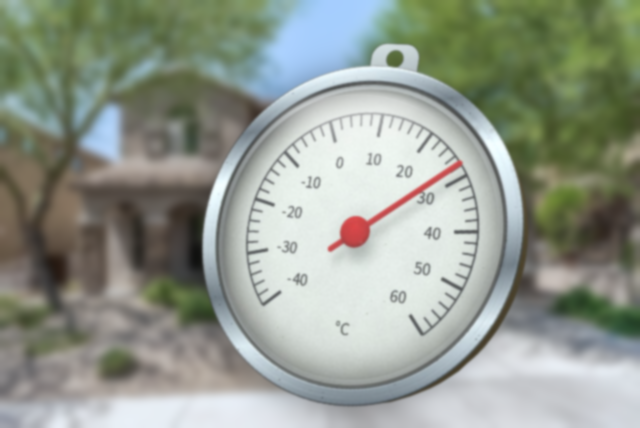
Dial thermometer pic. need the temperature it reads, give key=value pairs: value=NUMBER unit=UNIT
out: value=28 unit=°C
